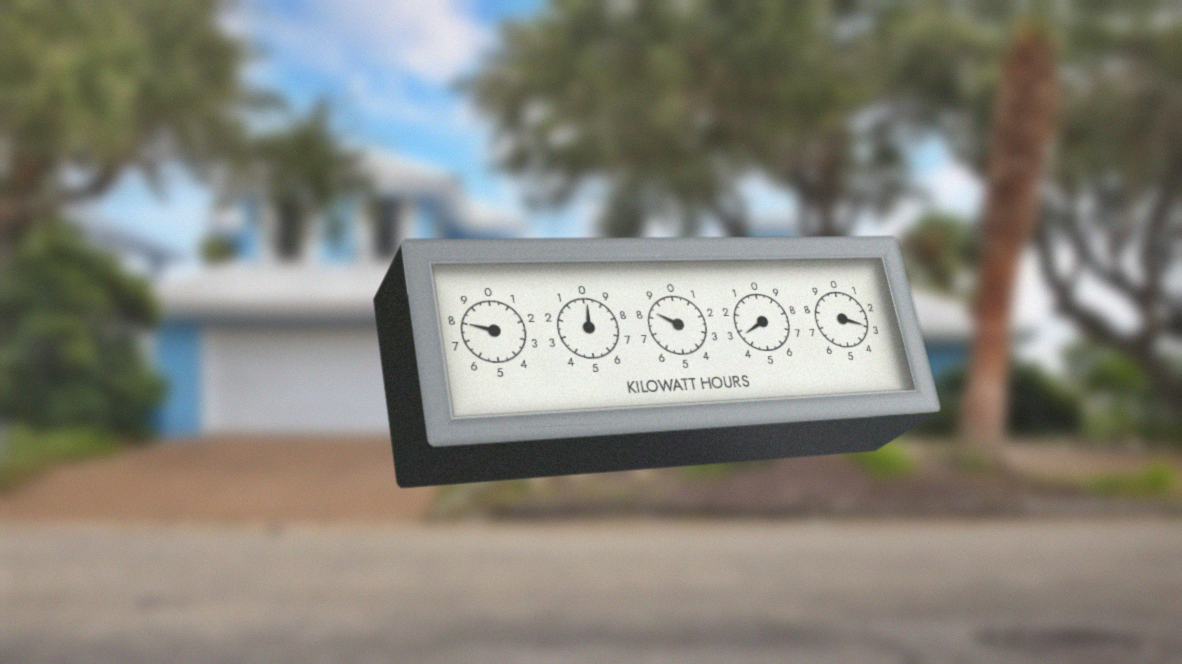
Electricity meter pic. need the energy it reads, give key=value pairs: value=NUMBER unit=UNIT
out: value=79833 unit=kWh
